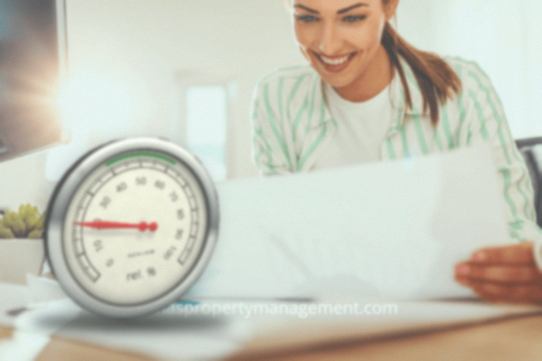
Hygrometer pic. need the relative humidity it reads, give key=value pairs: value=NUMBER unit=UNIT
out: value=20 unit=%
